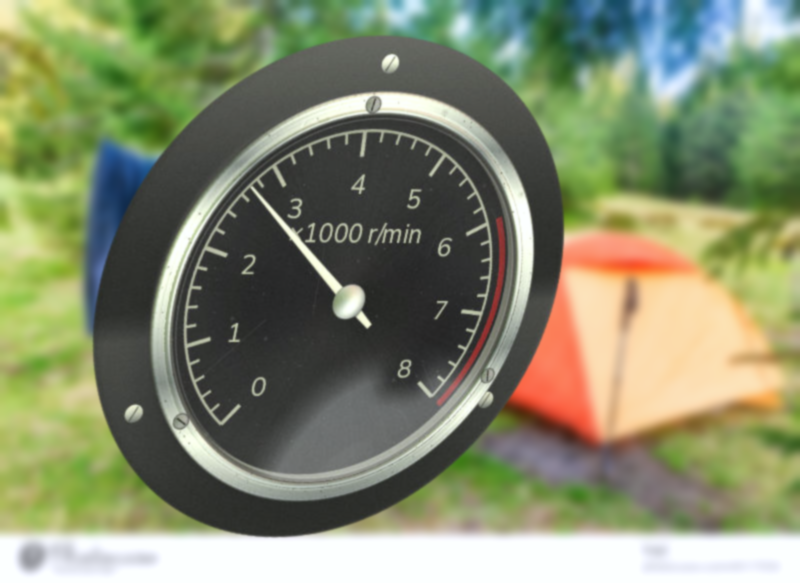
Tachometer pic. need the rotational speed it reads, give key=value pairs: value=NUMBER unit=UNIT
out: value=2700 unit=rpm
